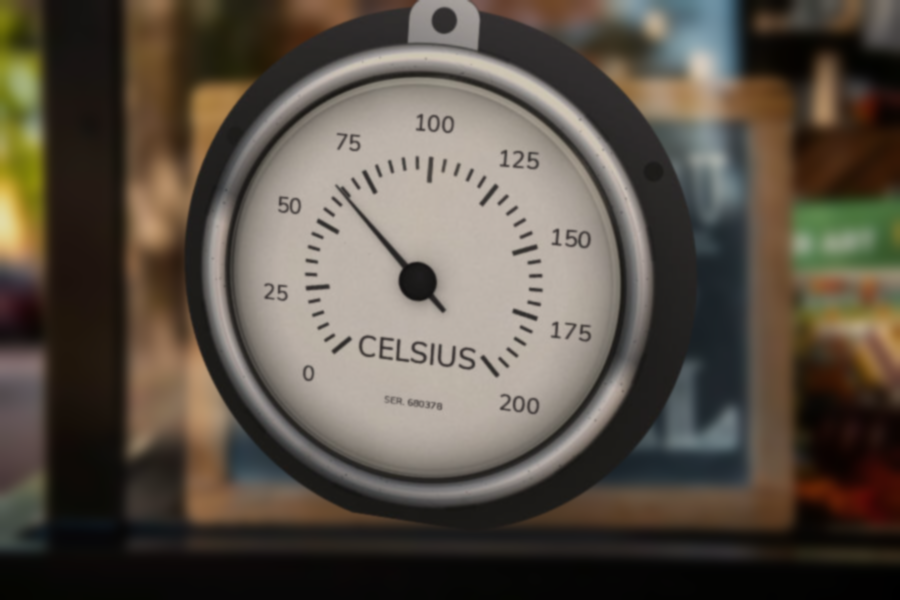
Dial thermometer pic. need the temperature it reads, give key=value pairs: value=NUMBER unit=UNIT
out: value=65 unit=°C
